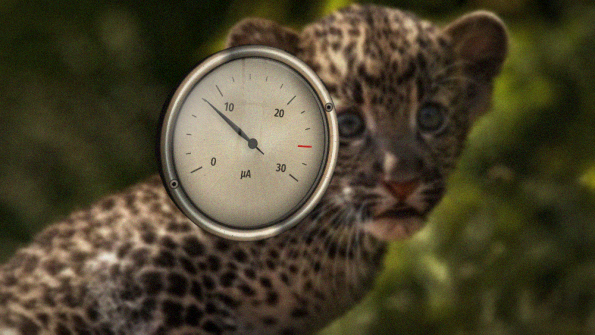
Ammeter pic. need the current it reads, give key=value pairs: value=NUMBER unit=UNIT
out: value=8 unit=µA
